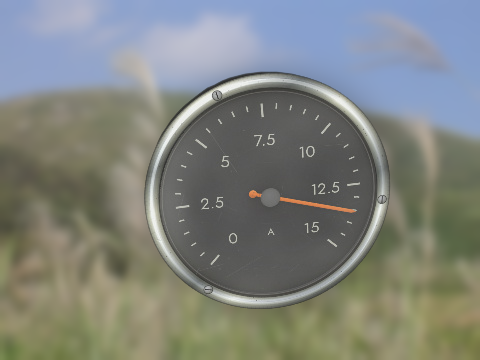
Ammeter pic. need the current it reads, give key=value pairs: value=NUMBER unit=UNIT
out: value=13.5 unit=A
